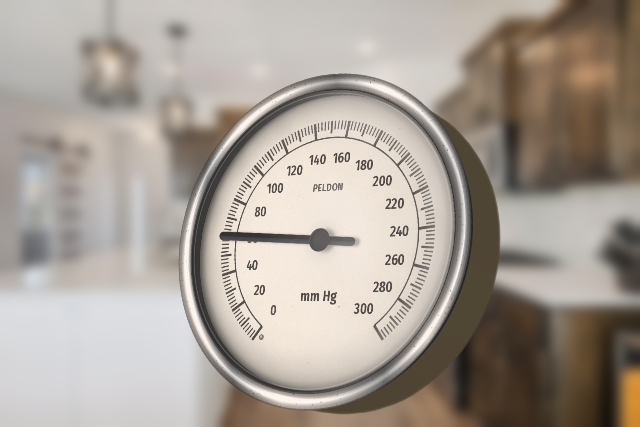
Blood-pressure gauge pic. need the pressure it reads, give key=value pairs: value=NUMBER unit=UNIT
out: value=60 unit=mmHg
